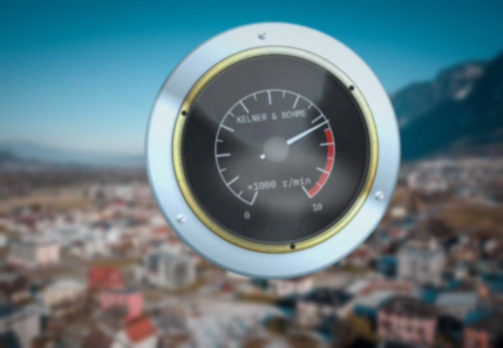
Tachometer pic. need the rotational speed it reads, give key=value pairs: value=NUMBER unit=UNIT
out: value=7250 unit=rpm
